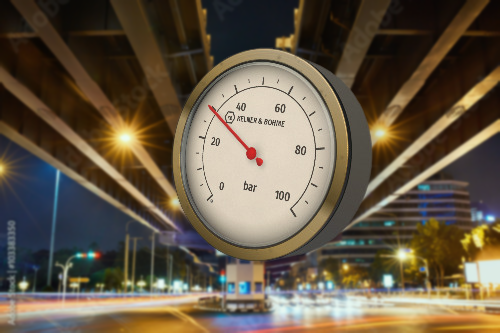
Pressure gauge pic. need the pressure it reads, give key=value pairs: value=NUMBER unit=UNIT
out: value=30 unit=bar
